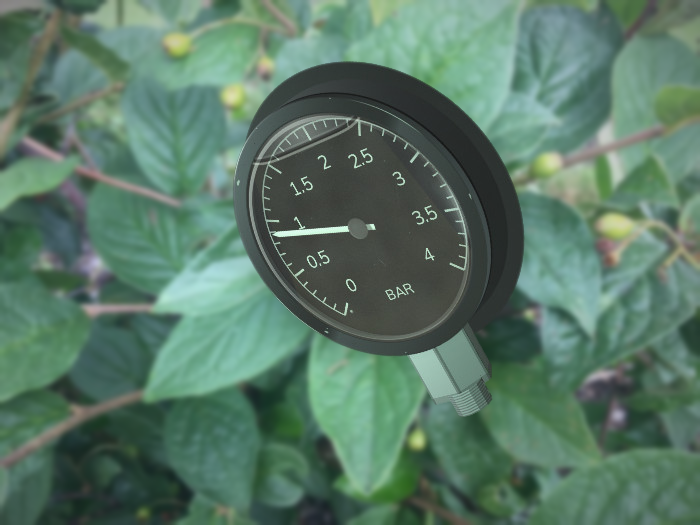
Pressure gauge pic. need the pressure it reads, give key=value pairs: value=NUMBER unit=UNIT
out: value=0.9 unit=bar
